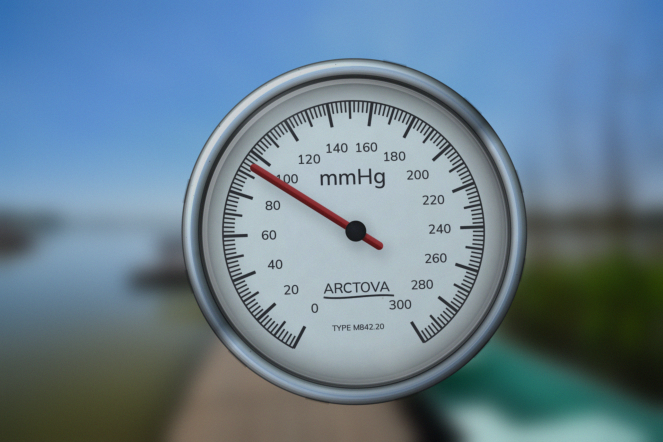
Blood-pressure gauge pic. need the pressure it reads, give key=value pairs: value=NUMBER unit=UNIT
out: value=94 unit=mmHg
